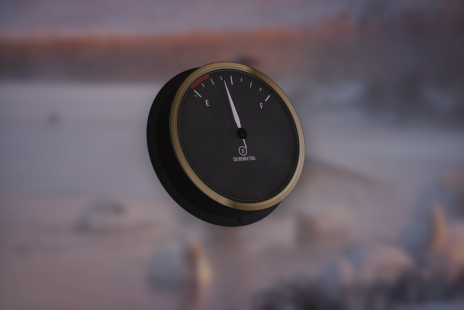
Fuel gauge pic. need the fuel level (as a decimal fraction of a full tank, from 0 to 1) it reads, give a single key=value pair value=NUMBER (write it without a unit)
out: value=0.375
